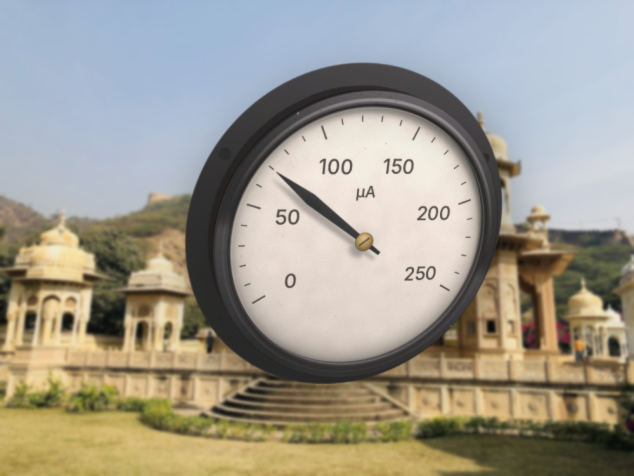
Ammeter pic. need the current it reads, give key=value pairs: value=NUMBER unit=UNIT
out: value=70 unit=µA
